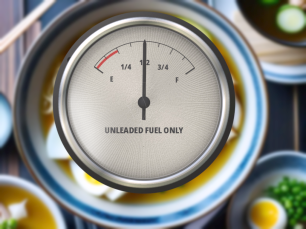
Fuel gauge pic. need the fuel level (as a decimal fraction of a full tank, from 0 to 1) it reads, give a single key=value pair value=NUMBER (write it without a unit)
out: value=0.5
